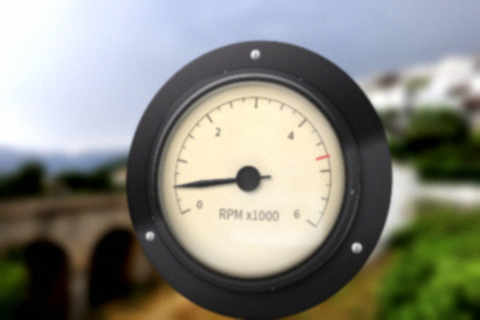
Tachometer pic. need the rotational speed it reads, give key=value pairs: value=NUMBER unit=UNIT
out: value=500 unit=rpm
